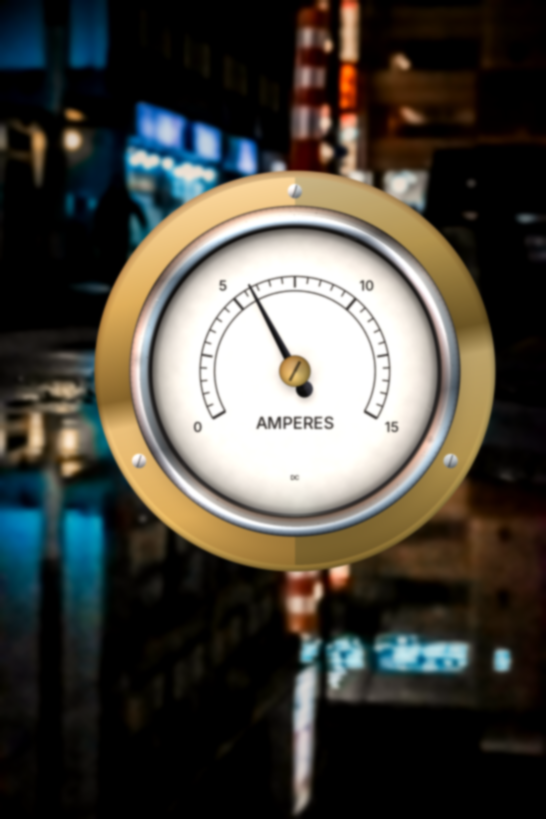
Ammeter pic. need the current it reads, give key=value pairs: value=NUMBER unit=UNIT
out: value=5.75 unit=A
